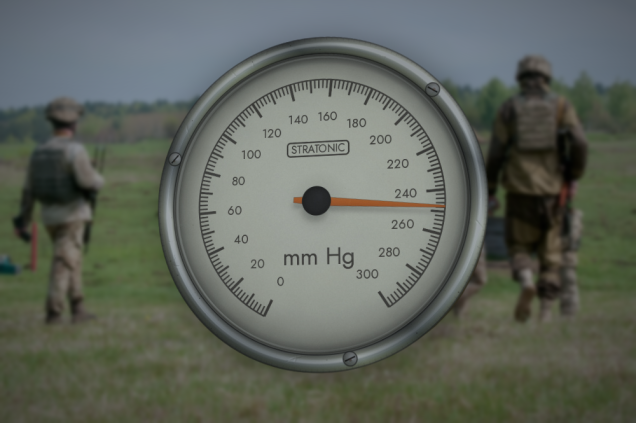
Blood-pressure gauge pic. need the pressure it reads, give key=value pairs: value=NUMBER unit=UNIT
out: value=248 unit=mmHg
